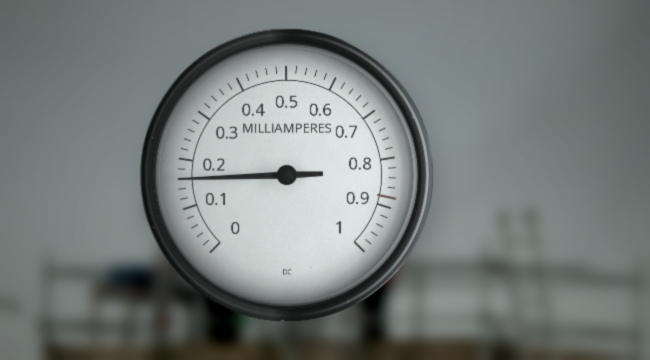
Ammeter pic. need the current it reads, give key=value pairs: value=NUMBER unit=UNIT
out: value=0.16 unit=mA
